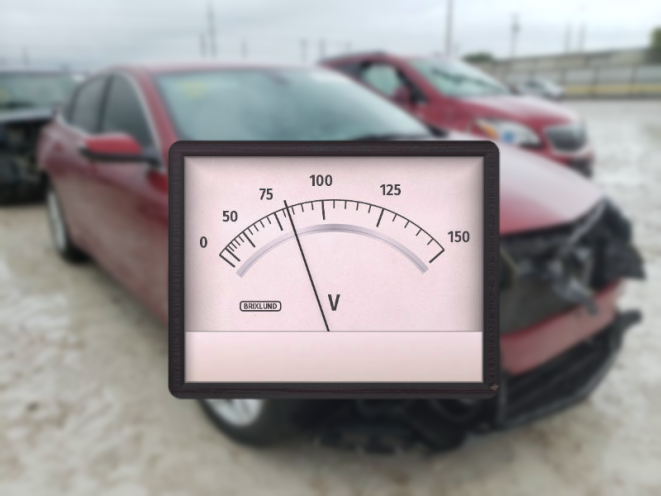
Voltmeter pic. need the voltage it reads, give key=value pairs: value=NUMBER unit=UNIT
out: value=82.5 unit=V
